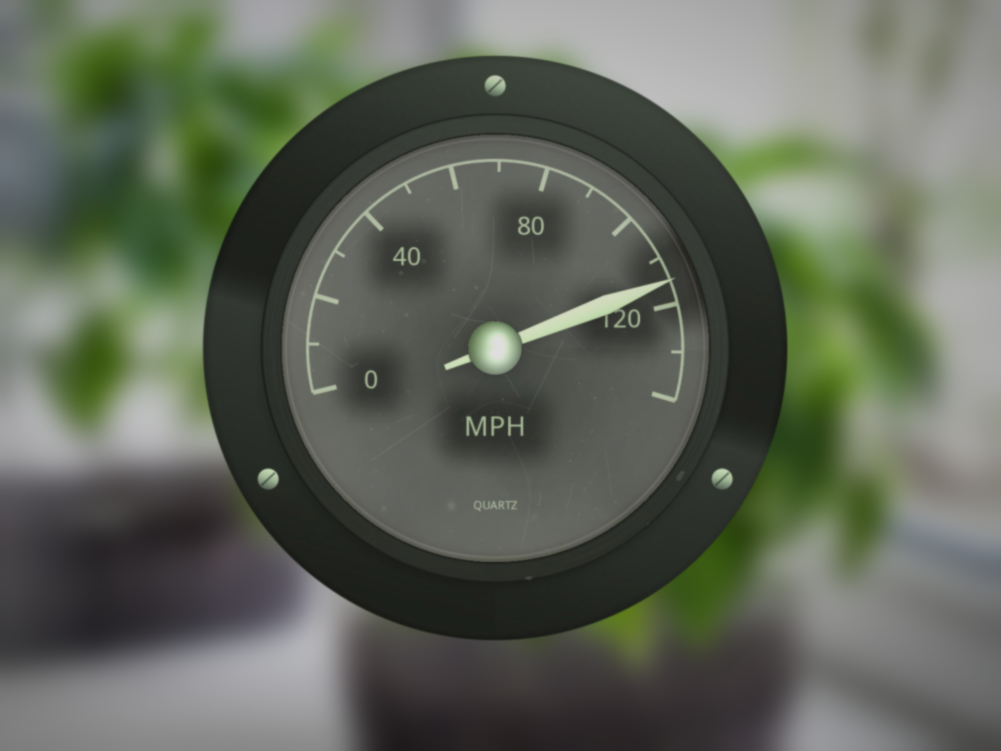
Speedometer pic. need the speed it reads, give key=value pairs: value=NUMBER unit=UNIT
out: value=115 unit=mph
